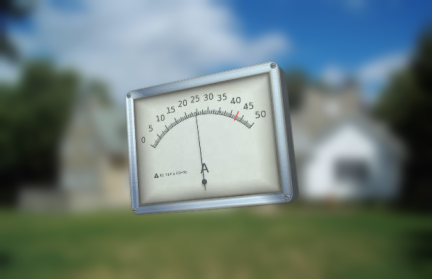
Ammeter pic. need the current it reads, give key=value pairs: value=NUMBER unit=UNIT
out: value=25 unit=A
